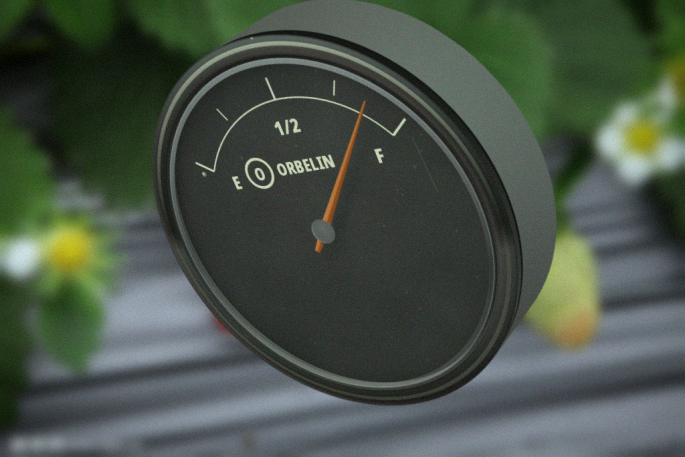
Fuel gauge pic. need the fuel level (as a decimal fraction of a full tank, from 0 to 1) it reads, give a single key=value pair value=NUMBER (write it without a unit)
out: value=0.875
